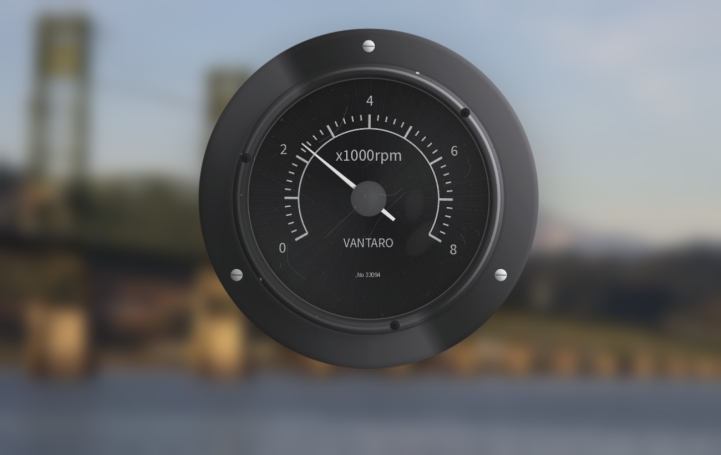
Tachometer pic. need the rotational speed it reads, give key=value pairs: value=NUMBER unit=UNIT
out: value=2300 unit=rpm
